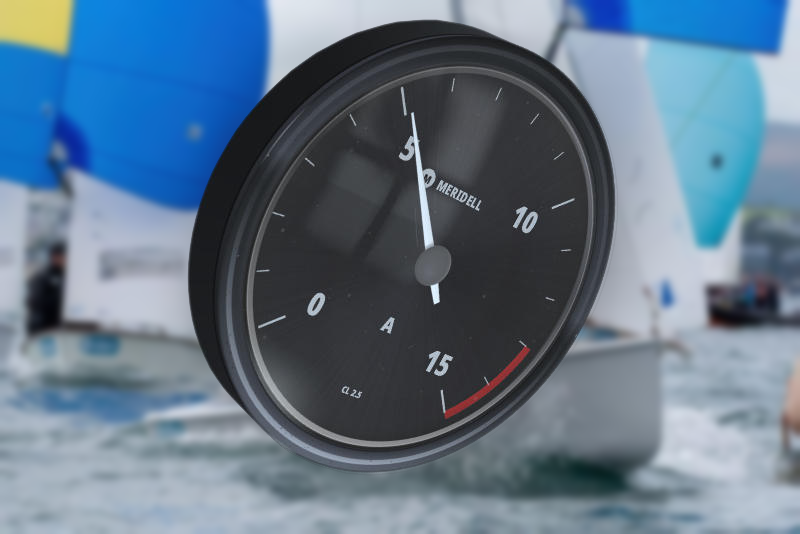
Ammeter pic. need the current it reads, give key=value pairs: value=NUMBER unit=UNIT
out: value=5 unit=A
